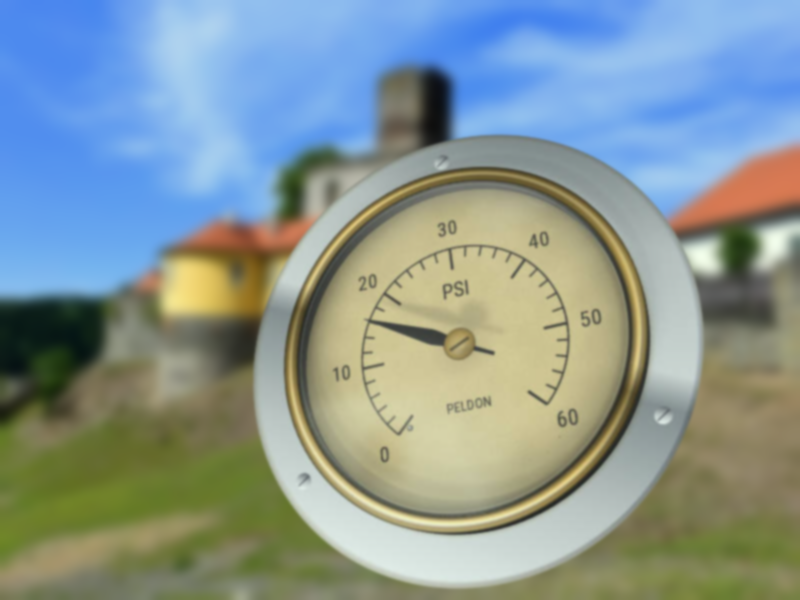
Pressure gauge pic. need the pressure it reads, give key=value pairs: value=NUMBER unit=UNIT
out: value=16 unit=psi
